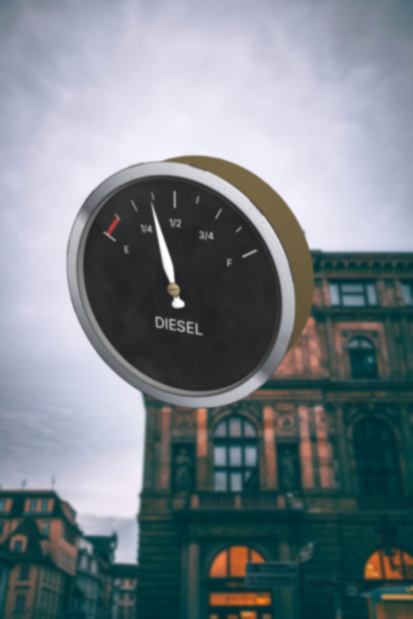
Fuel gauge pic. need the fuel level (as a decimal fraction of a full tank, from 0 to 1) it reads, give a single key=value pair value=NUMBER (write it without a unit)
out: value=0.375
